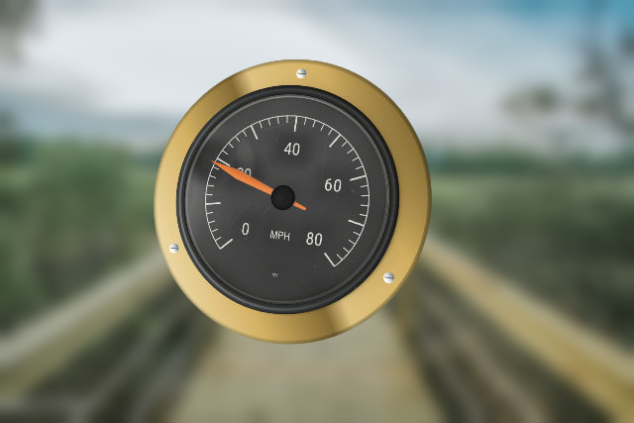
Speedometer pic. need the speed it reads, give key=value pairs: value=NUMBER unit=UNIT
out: value=19 unit=mph
